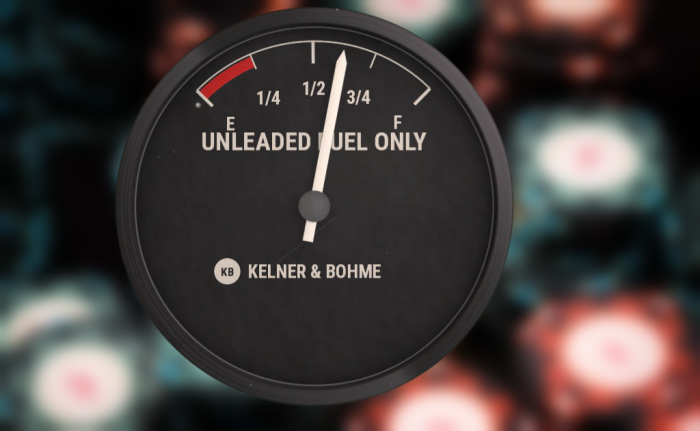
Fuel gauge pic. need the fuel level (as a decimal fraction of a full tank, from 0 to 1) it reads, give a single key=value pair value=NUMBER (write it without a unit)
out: value=0.625
